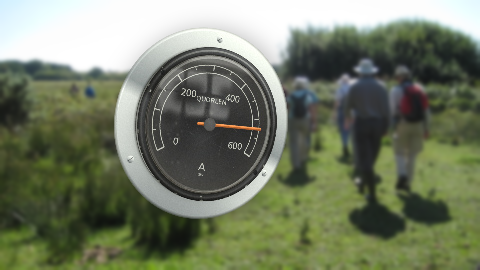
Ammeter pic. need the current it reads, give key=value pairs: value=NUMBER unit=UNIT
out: value=525 unit=A
